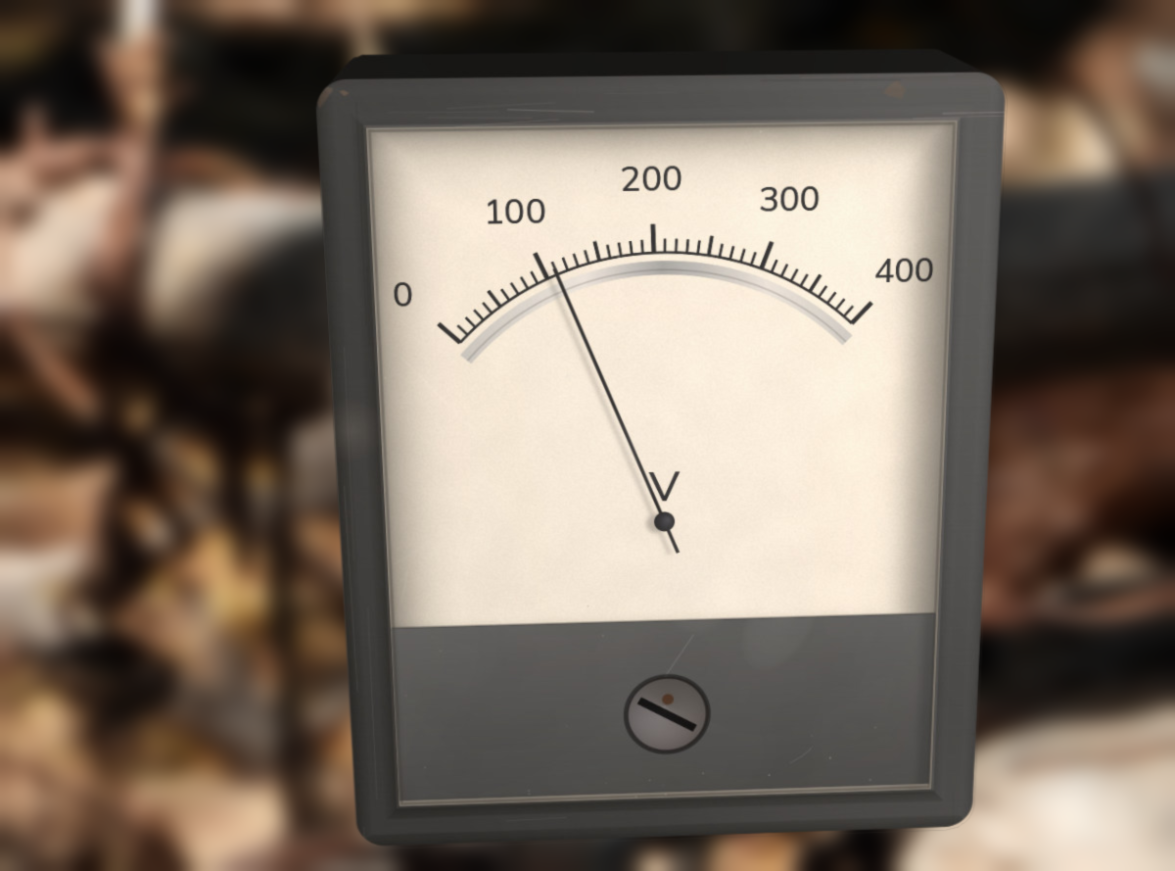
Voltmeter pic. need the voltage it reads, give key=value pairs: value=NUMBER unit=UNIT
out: value=110 unit=V
